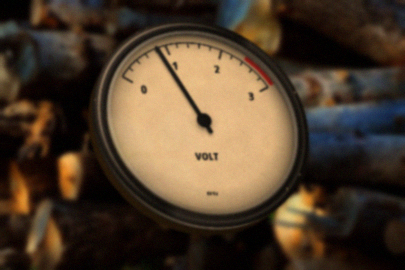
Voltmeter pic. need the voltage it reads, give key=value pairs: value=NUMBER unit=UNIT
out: value=0.8 unit=V
